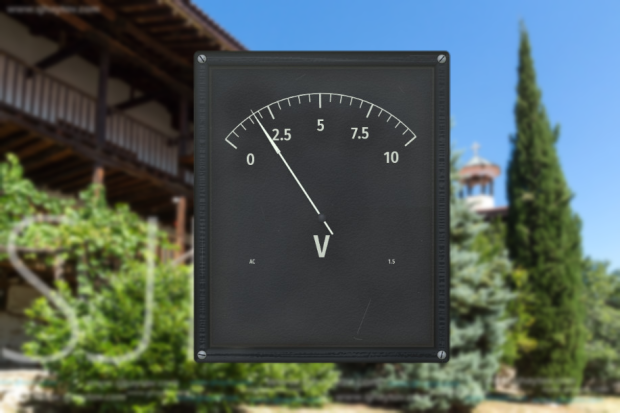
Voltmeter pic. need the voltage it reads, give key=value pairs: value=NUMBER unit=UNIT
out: value=1.75 unit=V
